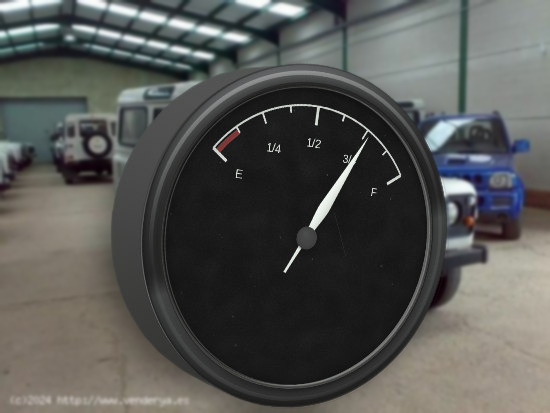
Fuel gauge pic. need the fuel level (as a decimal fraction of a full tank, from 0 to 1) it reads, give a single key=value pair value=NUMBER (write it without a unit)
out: value=0.75
